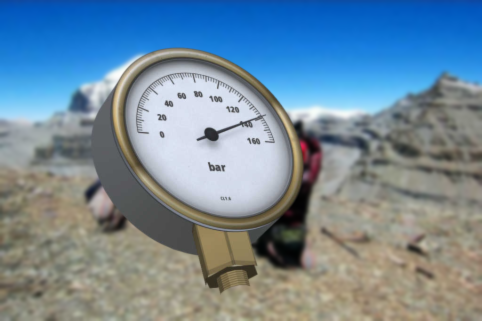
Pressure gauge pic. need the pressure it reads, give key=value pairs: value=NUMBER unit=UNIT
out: value=140 unit=bar
